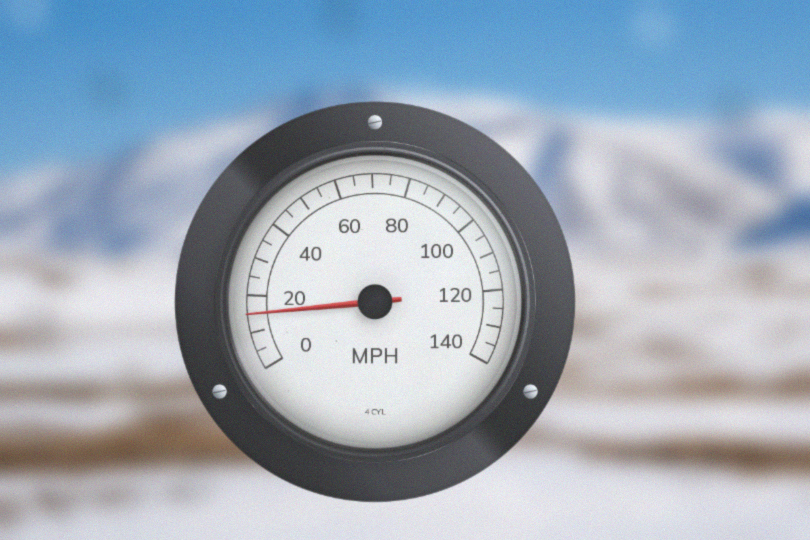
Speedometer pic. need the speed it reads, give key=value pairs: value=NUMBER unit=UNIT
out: value=15 unit=mph
